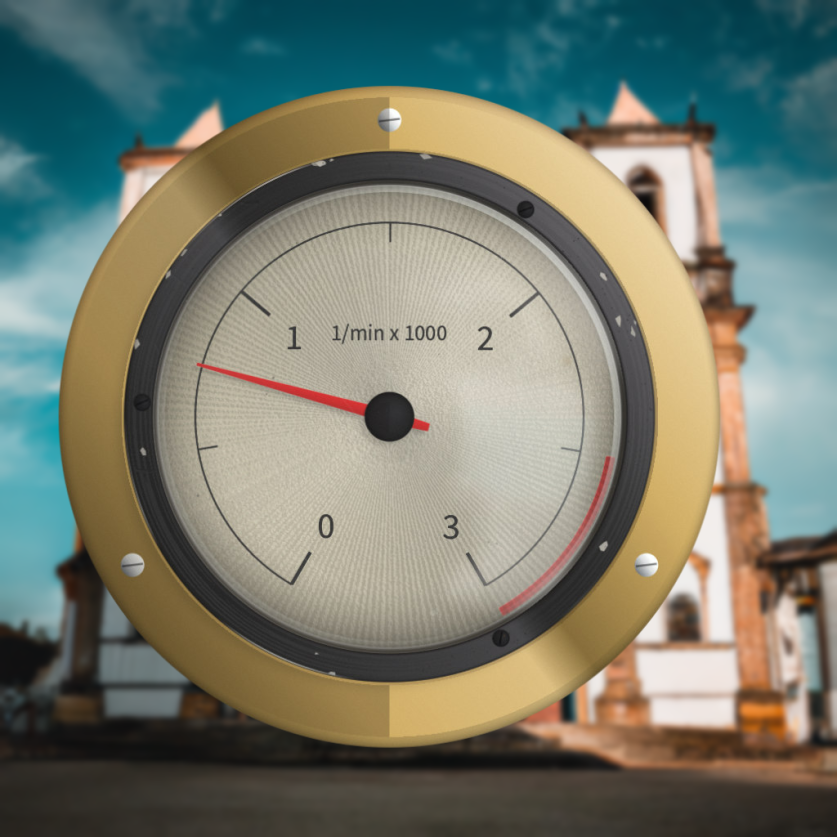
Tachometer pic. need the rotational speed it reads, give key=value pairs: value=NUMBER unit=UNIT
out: value=750 unit=rpm
